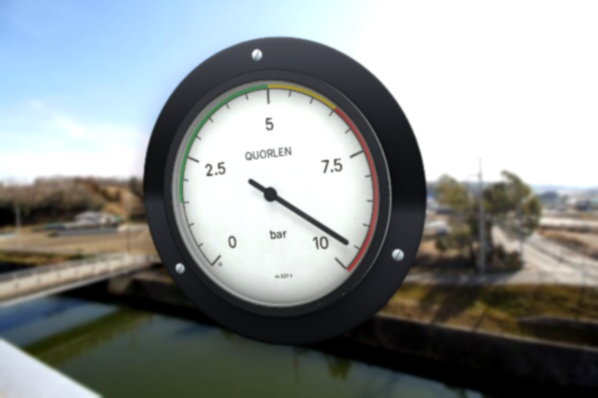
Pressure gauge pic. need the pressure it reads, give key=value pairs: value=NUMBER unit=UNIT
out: value=9.5 unit=bar
